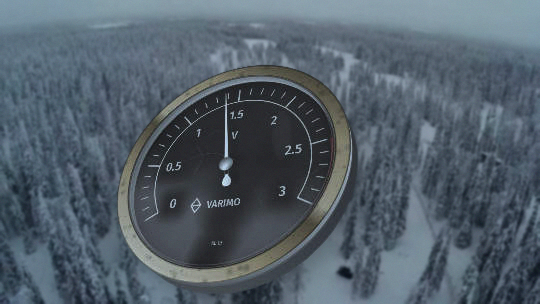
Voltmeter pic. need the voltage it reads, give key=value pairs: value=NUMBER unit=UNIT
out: value=1.4 unit=V
